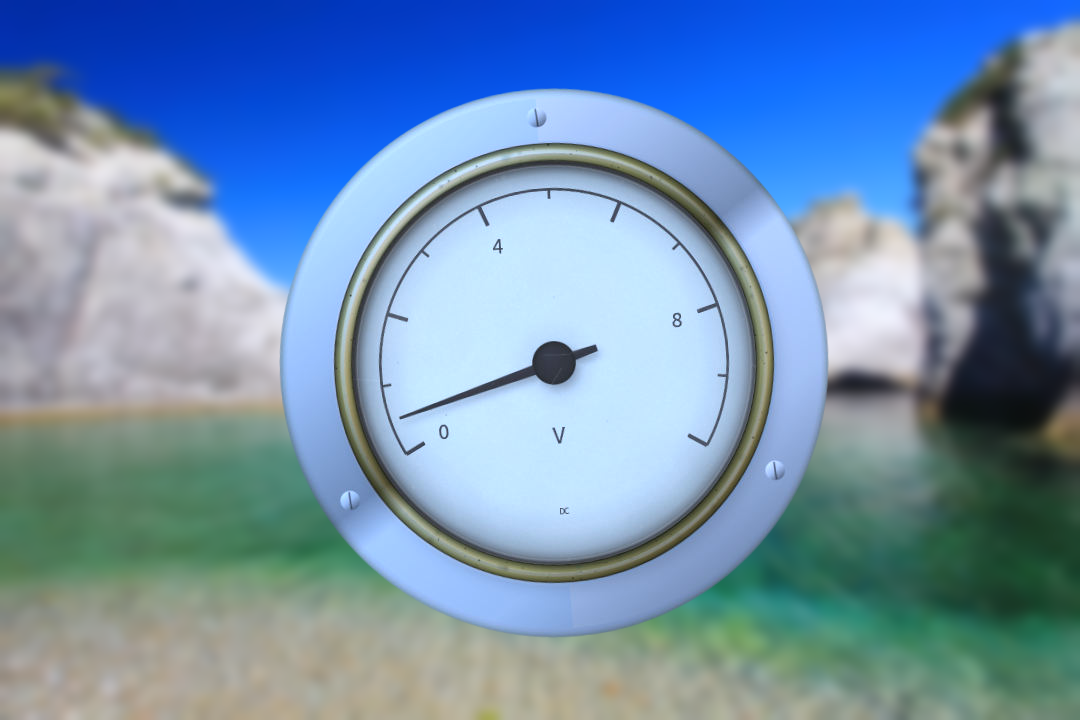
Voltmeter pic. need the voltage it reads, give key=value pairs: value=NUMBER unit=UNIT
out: value=0.5 unit=V
